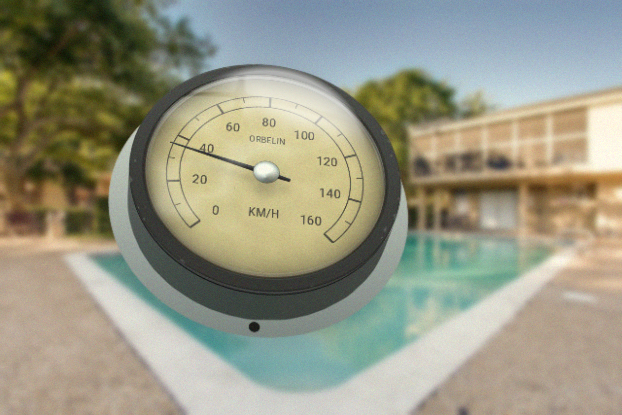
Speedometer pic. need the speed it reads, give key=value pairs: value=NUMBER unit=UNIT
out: value=35 unit=km/h
